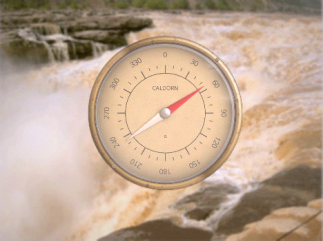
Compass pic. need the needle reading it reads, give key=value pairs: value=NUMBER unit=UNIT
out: value=55 unit=°
